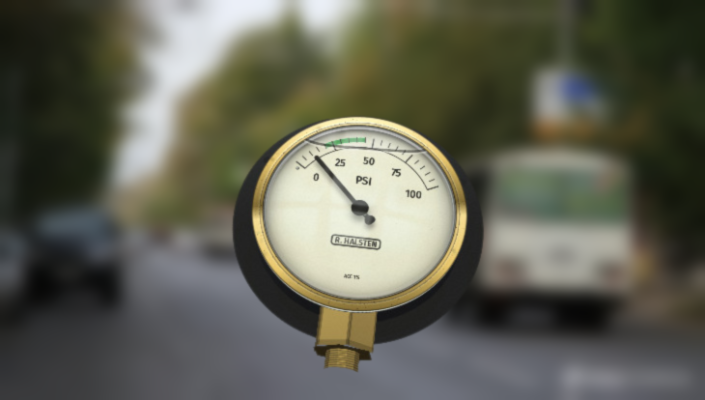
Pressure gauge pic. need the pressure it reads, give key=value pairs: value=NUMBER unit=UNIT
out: value=10 unit=psi
